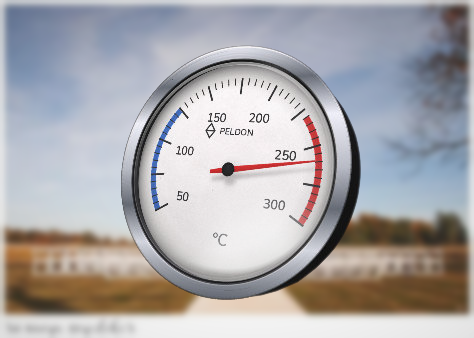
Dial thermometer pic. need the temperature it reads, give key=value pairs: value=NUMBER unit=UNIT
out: value=260 unit=°C
